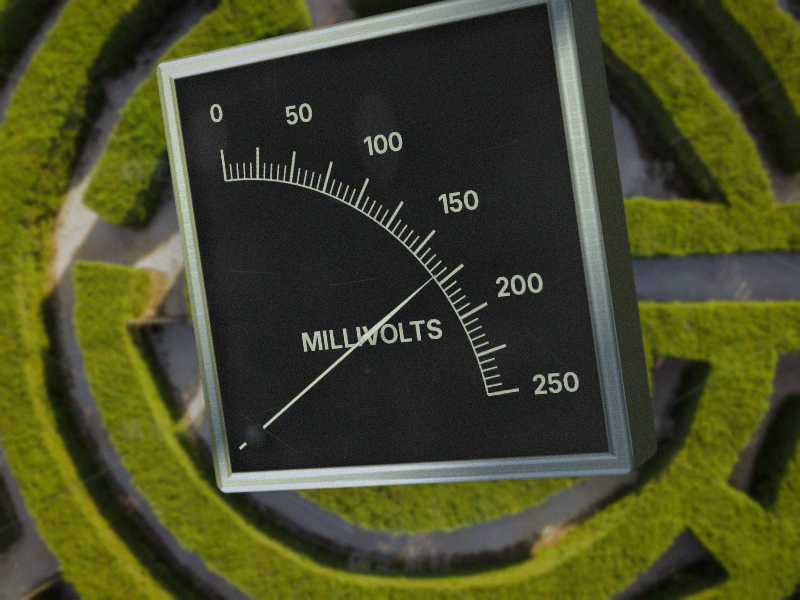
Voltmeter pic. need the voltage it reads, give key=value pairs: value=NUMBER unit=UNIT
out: value=170 unit=mV
